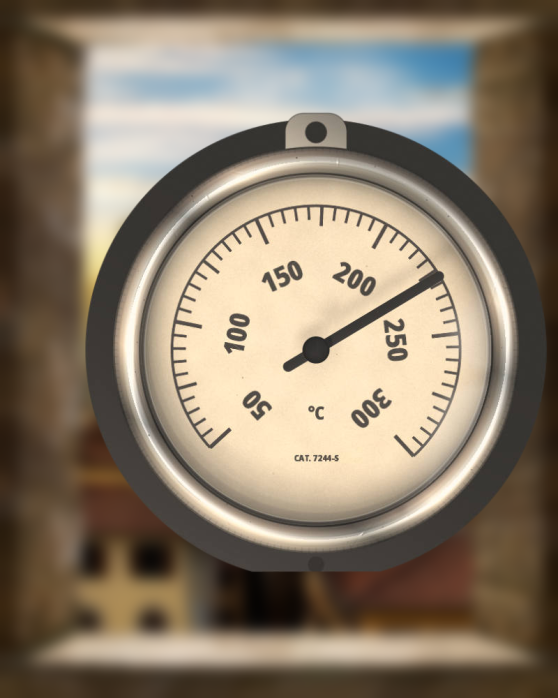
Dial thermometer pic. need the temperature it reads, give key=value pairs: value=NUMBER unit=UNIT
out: value=227.5 unit=°C
